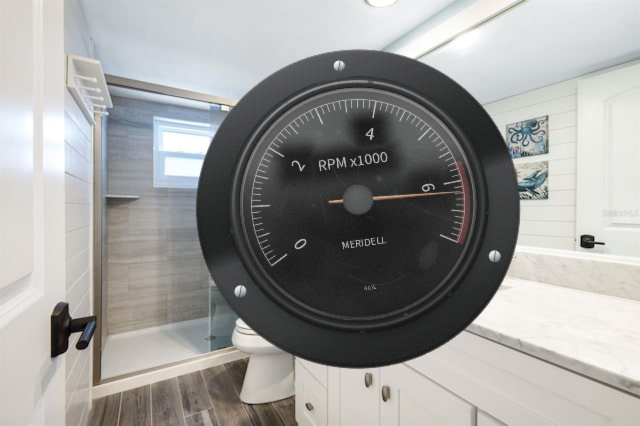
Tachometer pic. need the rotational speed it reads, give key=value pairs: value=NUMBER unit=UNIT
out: value=6200 unit=rpm
